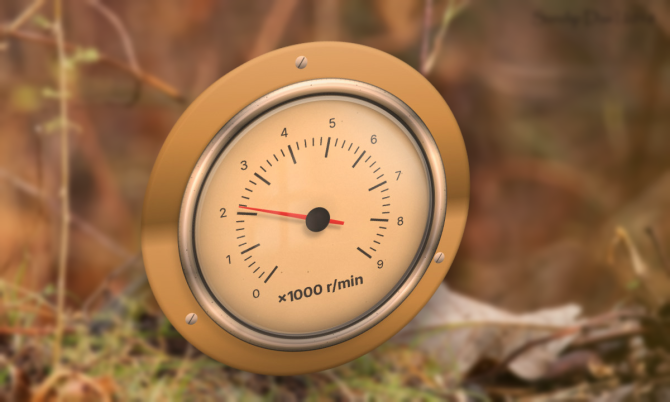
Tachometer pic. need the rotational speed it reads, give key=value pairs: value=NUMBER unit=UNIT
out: value=2200 unit=rpm
